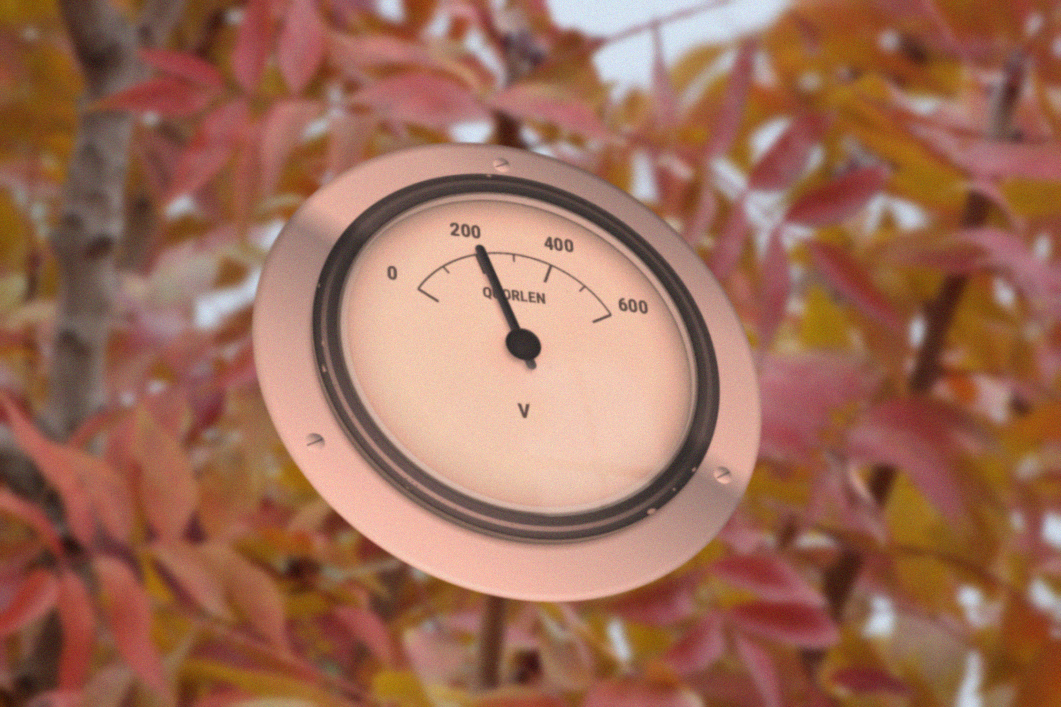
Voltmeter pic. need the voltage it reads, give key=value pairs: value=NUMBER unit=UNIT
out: value=200 unit=V
